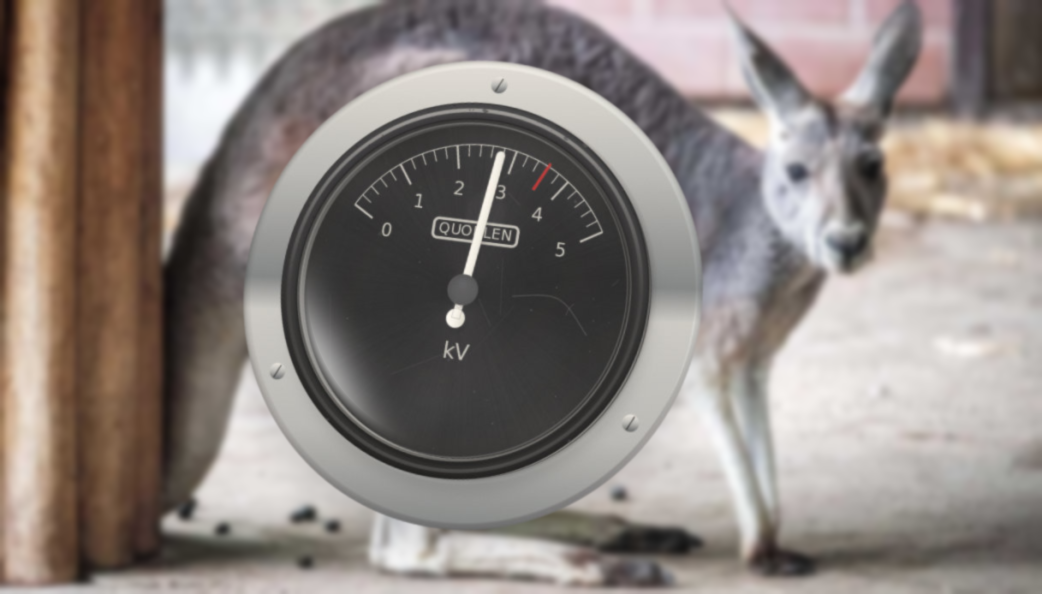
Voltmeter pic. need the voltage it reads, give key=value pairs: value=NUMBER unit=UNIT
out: value=2.8 unit=kV
